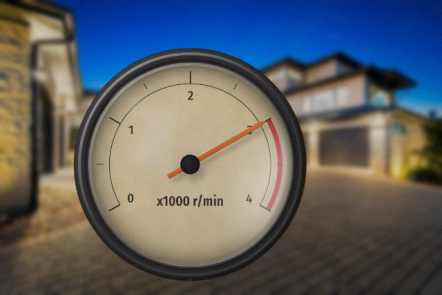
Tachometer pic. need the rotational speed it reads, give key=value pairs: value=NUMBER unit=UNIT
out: value=3000 unit=rpm
